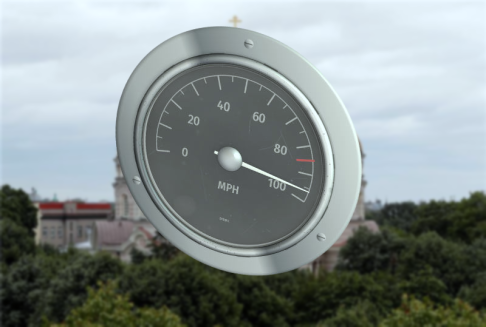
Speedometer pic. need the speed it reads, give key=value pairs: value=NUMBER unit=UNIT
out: value=95 unit=mph
